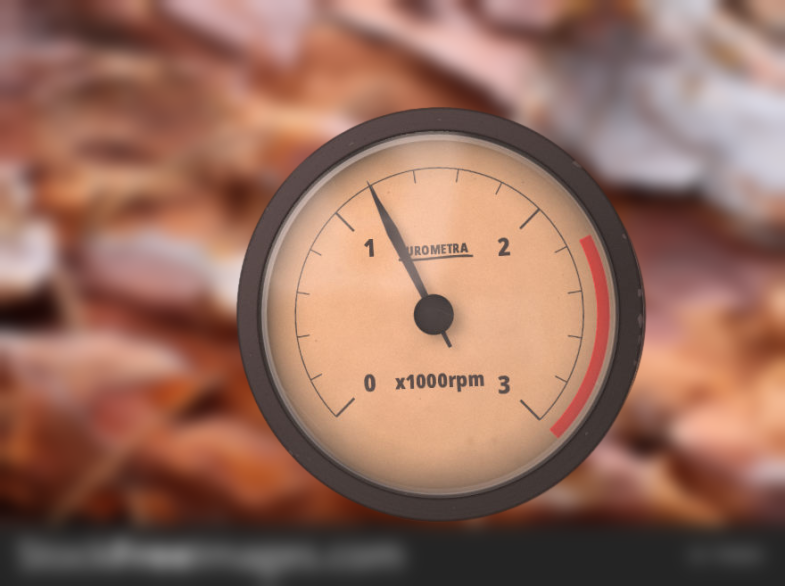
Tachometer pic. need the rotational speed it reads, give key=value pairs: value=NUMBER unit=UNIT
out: value=1200 unit=rpm
